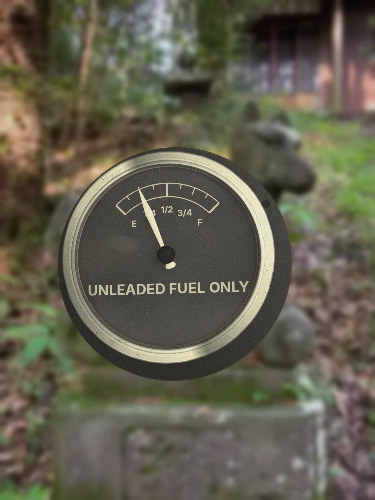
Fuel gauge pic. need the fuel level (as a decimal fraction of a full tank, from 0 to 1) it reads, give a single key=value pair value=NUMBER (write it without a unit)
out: value=0.25
